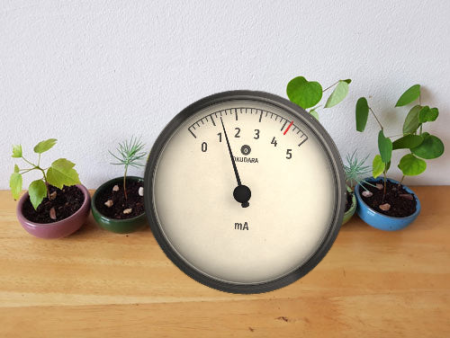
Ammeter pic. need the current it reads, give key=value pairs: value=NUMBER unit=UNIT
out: value=1.4 unit=mA
